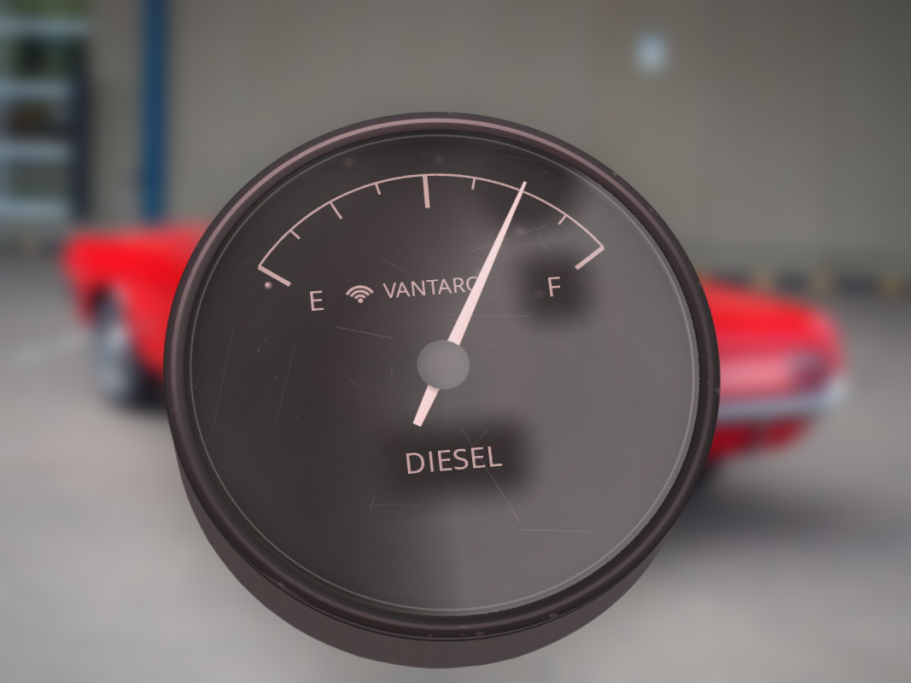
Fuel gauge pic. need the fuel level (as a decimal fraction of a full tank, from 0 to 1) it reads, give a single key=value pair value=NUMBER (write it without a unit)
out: value=0.75
